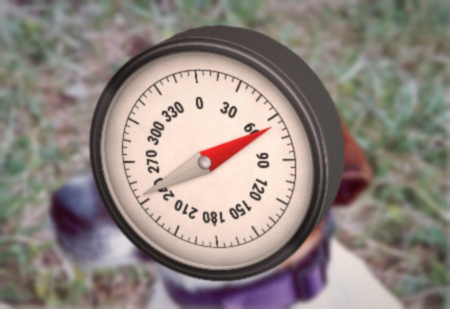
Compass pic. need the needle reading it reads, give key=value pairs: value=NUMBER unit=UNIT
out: value=65 unit=°
